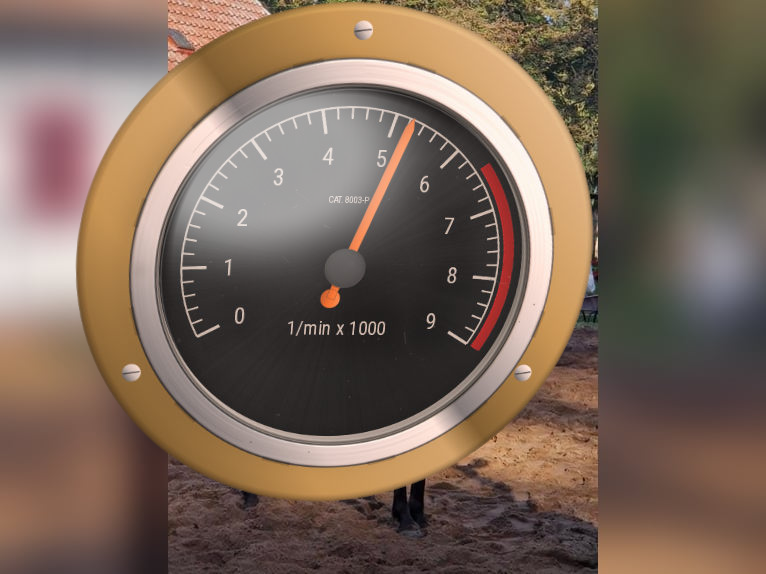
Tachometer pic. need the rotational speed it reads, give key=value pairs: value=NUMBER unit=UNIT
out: value=5200 unit=rpm
